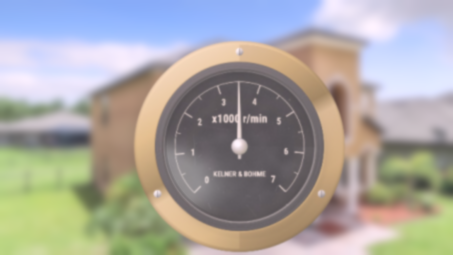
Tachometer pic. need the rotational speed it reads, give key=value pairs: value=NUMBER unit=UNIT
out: value=3500 unit=rpm
